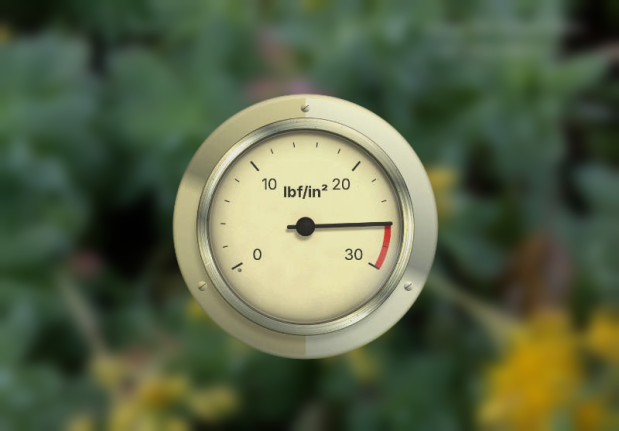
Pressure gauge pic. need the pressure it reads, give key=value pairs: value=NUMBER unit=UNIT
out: value=26 unit=psi
